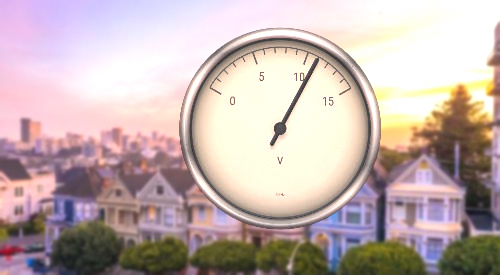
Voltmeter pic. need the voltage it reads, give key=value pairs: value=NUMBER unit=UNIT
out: value=11 unit=V
